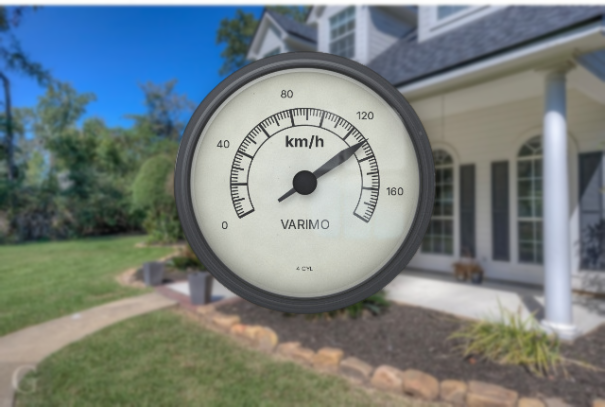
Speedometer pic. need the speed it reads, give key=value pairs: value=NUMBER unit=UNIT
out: value=130 unit=km/h
